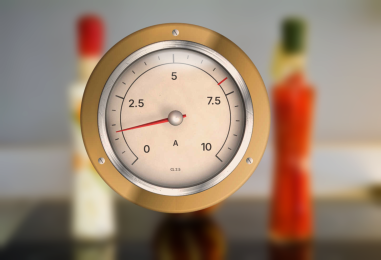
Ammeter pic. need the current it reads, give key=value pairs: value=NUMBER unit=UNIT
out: value=1.25 unit=A
